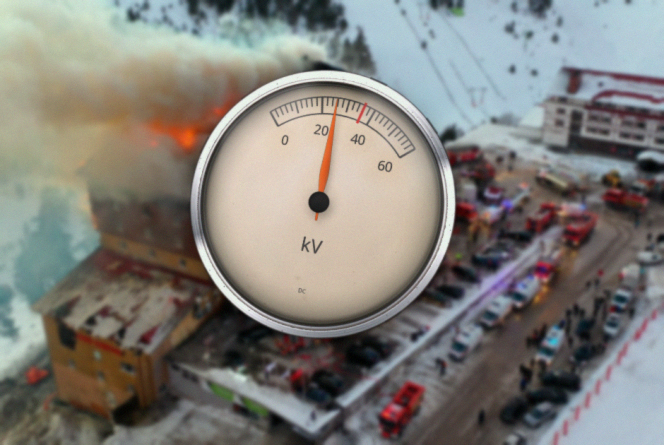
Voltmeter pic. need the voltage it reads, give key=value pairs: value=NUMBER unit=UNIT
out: value=26 unit=kV
